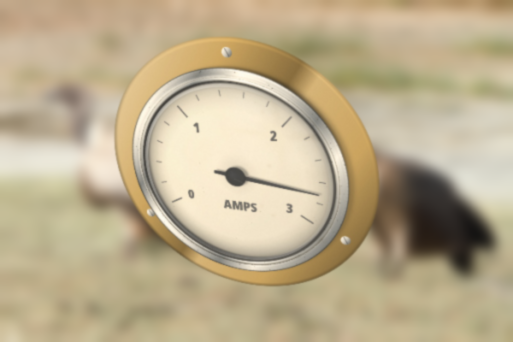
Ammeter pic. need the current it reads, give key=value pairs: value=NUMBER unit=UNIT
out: value=2.7 unit=A
